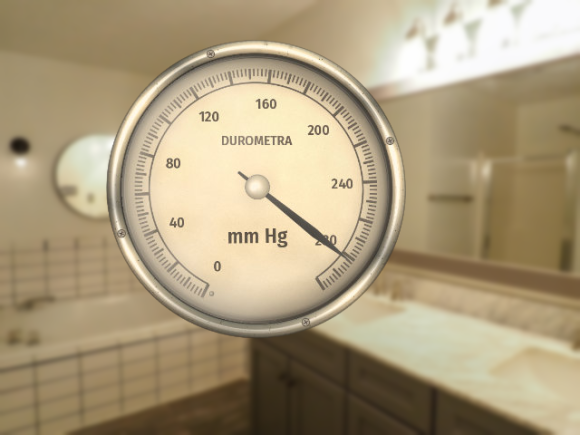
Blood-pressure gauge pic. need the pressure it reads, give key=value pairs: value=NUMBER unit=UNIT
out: value=282 unit=mmHg
